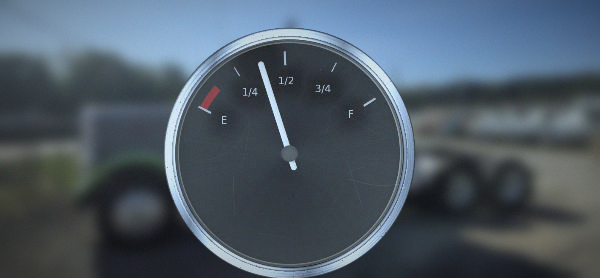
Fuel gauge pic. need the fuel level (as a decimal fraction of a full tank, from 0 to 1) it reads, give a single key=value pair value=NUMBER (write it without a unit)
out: value=0.375
